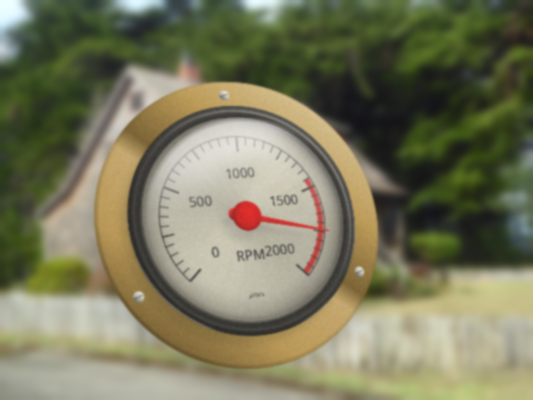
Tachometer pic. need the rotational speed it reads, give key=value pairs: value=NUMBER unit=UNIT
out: value=1750 unit=rpm
